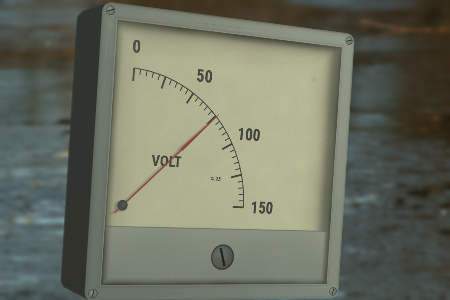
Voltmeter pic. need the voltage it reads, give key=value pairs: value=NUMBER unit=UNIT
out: value=75 unit=V
